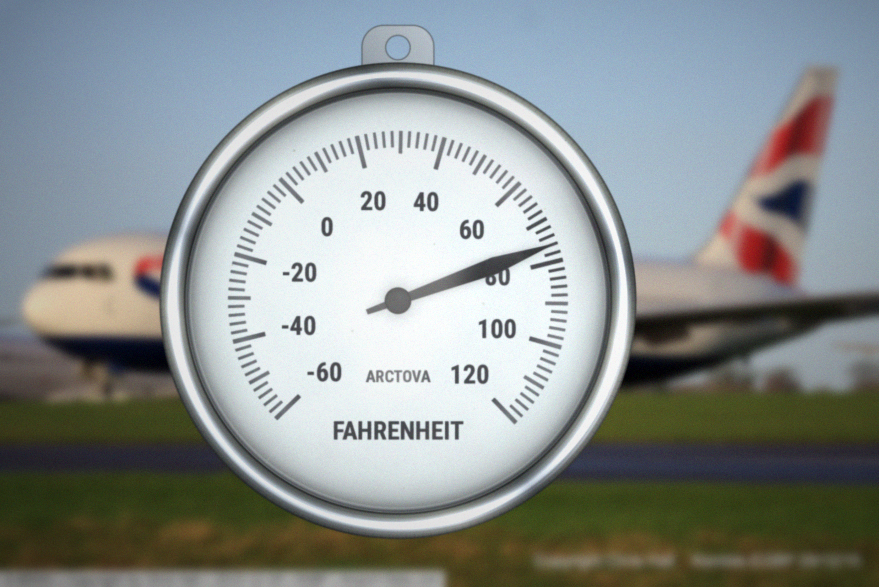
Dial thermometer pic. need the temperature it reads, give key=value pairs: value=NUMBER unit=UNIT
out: value=76 unit=°F
